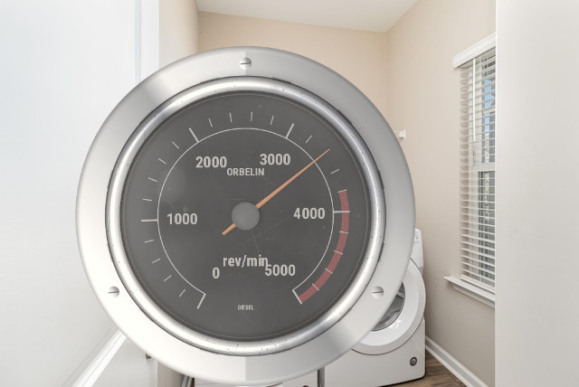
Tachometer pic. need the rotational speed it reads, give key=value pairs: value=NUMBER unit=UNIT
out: value=3400 unit=rpm
